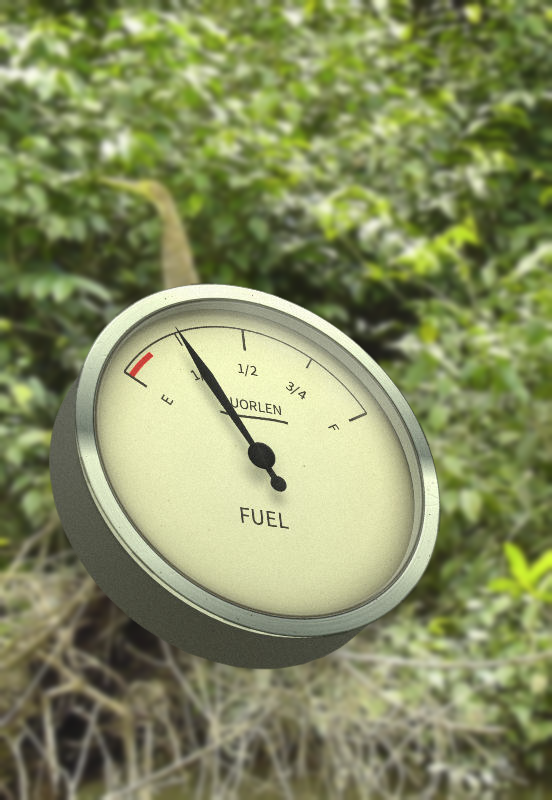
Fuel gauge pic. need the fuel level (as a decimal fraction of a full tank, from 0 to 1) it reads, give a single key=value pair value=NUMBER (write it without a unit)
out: value=0.25
